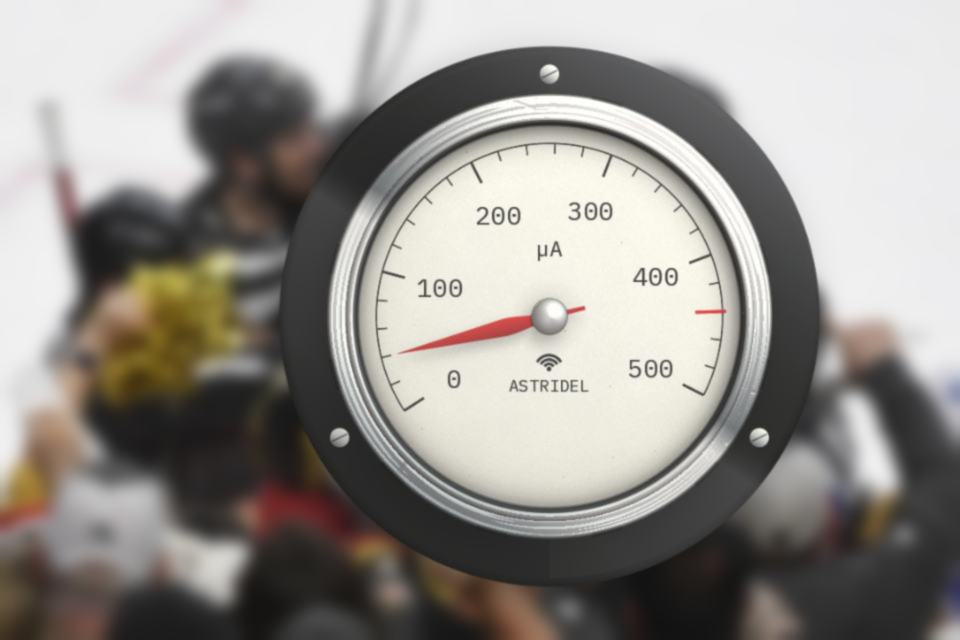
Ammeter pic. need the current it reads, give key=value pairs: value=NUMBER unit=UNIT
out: value=40 unit=µA
